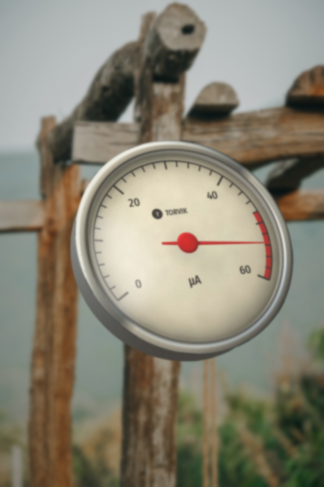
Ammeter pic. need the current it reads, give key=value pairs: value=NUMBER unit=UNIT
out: value=54 unit=µA
